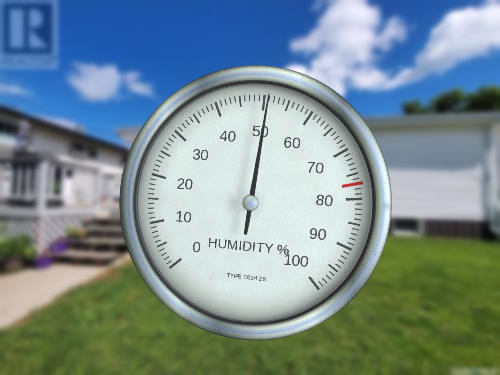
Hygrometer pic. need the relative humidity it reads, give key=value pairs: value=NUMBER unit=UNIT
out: value=51 unit=%
